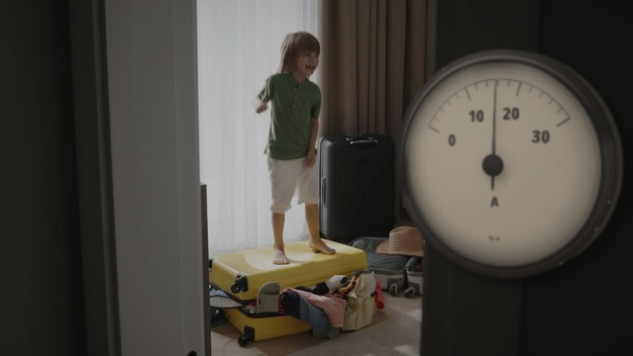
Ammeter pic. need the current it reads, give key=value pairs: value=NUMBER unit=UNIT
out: value=16 unit=A
